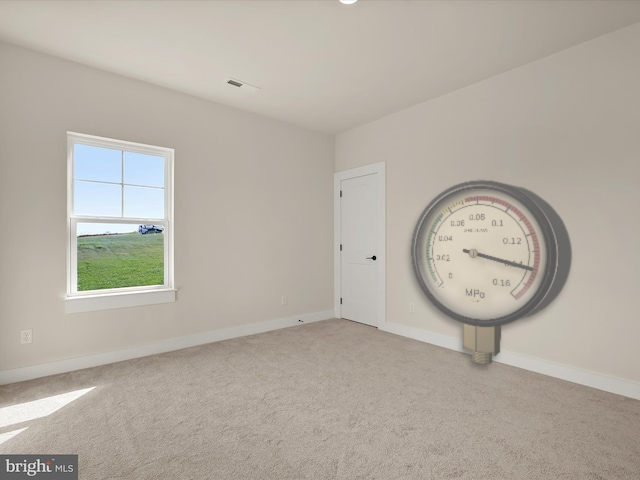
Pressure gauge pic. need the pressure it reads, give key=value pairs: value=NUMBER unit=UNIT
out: value=0.14 unit=MPa
